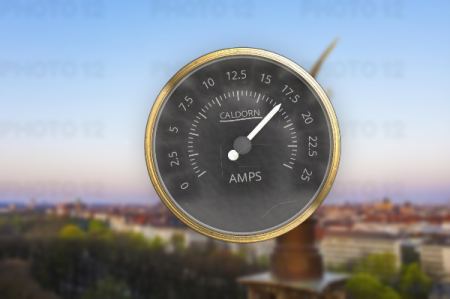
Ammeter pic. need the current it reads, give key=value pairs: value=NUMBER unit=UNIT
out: value=17.5 unit=A
